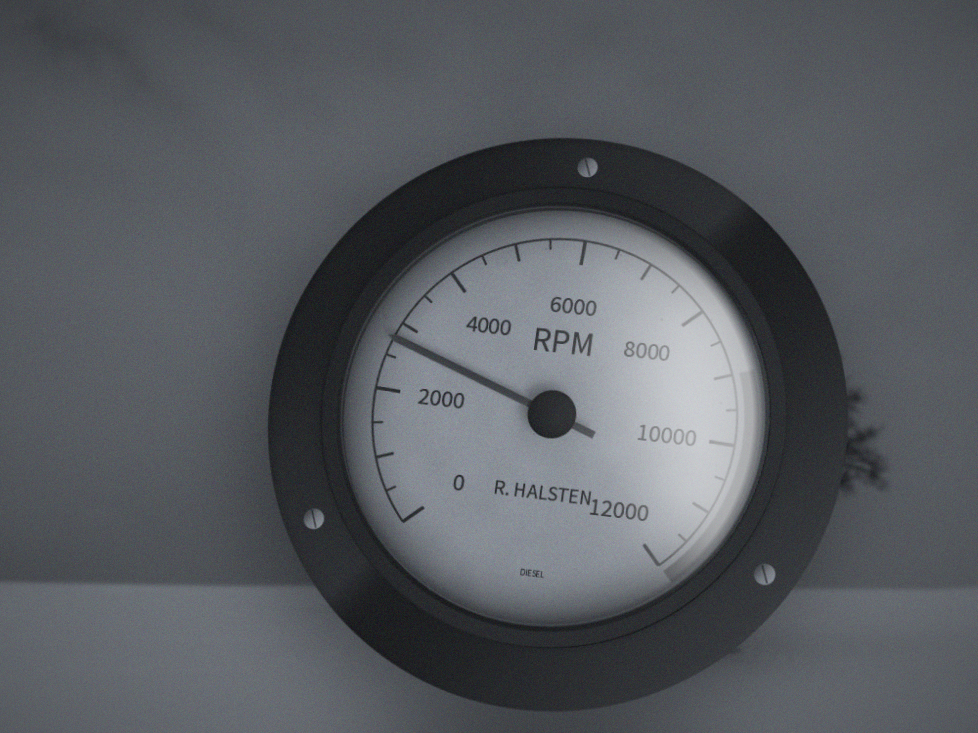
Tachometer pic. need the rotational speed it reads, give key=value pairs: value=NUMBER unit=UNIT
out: value=2750 unit=rpm
